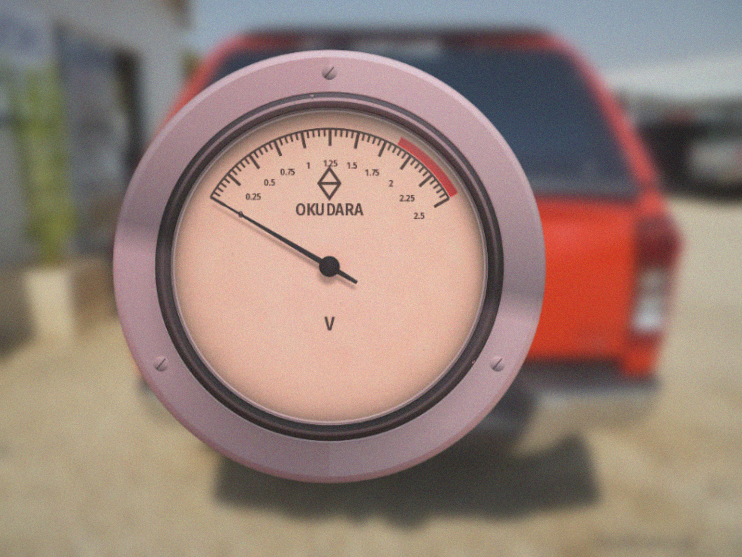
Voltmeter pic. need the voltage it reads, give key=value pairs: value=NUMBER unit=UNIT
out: value=0 unit=V
